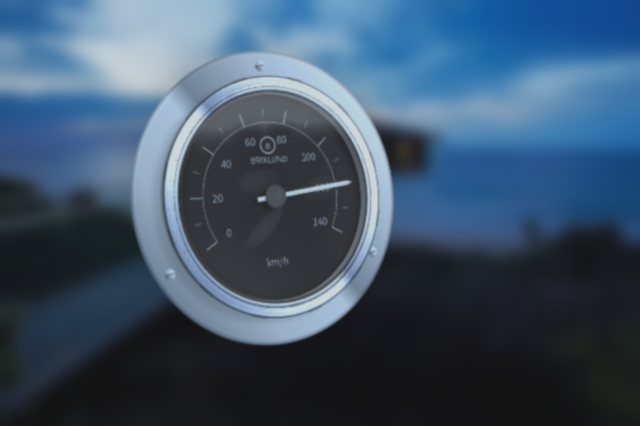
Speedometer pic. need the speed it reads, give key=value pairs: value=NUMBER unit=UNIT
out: value=120 unit=km/h
